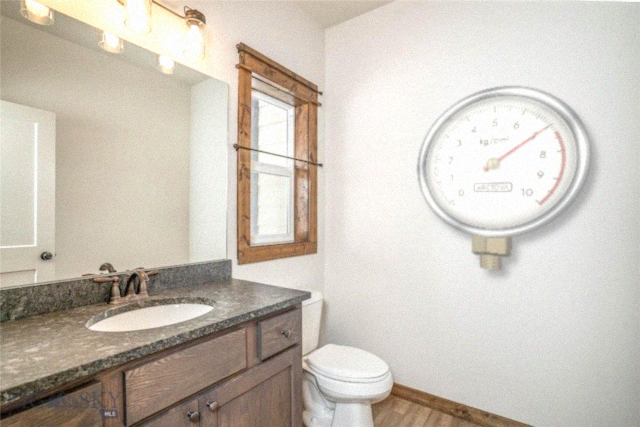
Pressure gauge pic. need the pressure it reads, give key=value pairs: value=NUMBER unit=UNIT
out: value=7 unit=kg/cm²
